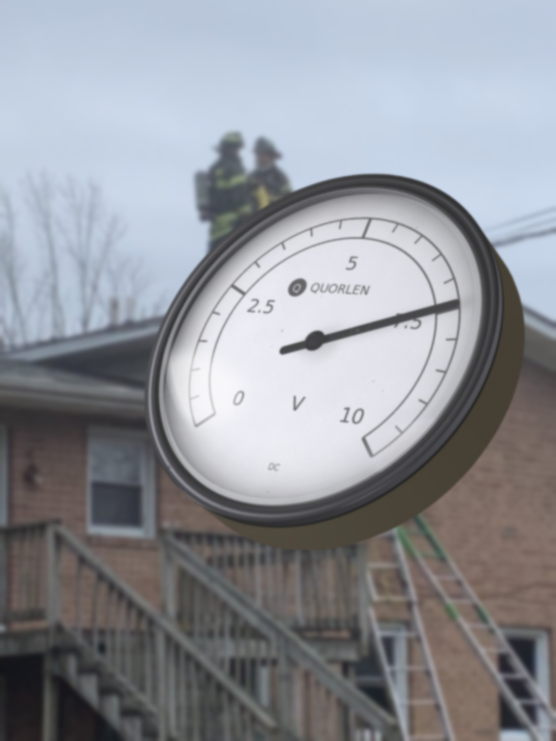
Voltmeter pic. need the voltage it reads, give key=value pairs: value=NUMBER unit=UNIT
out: value=7.5 unit=V
